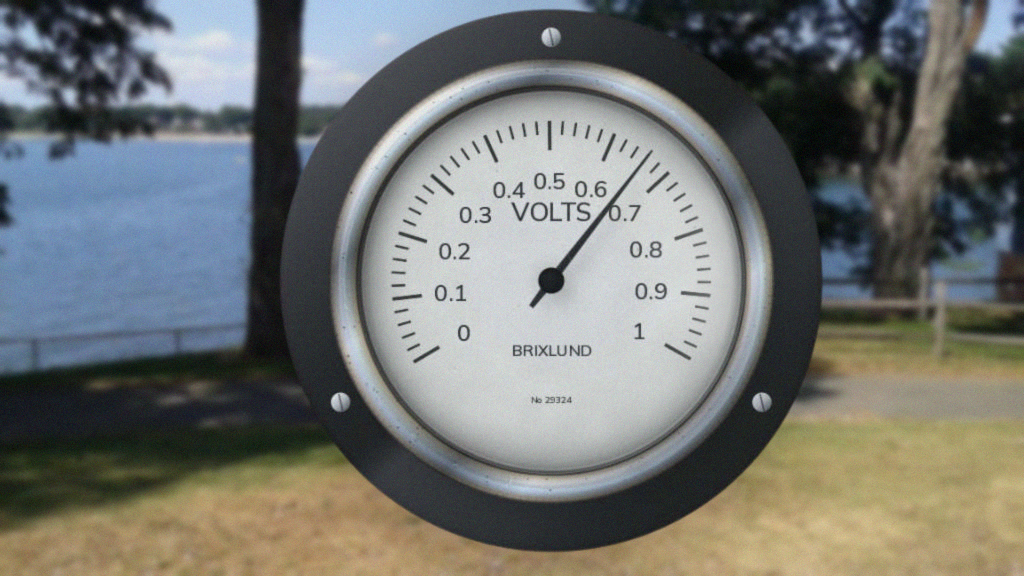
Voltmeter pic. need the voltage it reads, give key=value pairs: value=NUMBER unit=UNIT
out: value=0.66 unit=V
